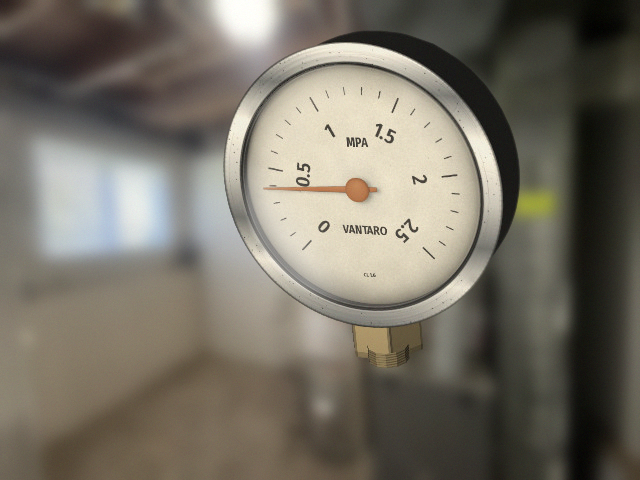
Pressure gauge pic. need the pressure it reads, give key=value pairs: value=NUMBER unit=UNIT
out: value=0.4 unit=MPa
